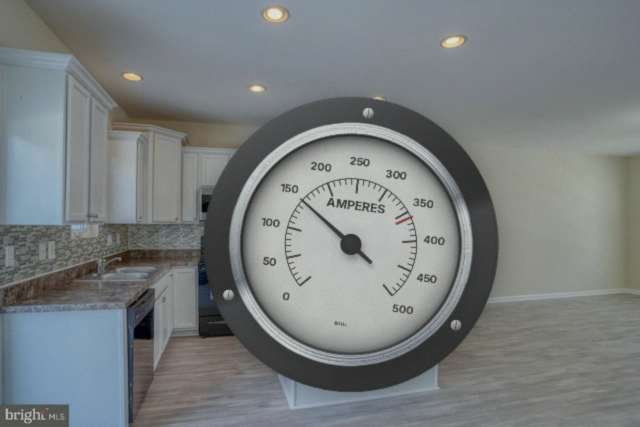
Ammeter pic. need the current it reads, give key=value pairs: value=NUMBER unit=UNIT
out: value=150 unit=A
